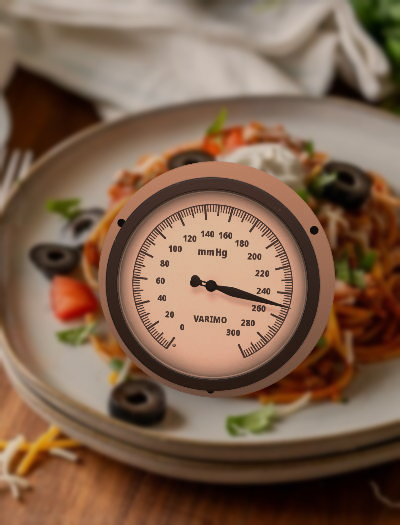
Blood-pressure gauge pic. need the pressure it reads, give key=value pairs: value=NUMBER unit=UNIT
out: value=250 unit=mmHg
